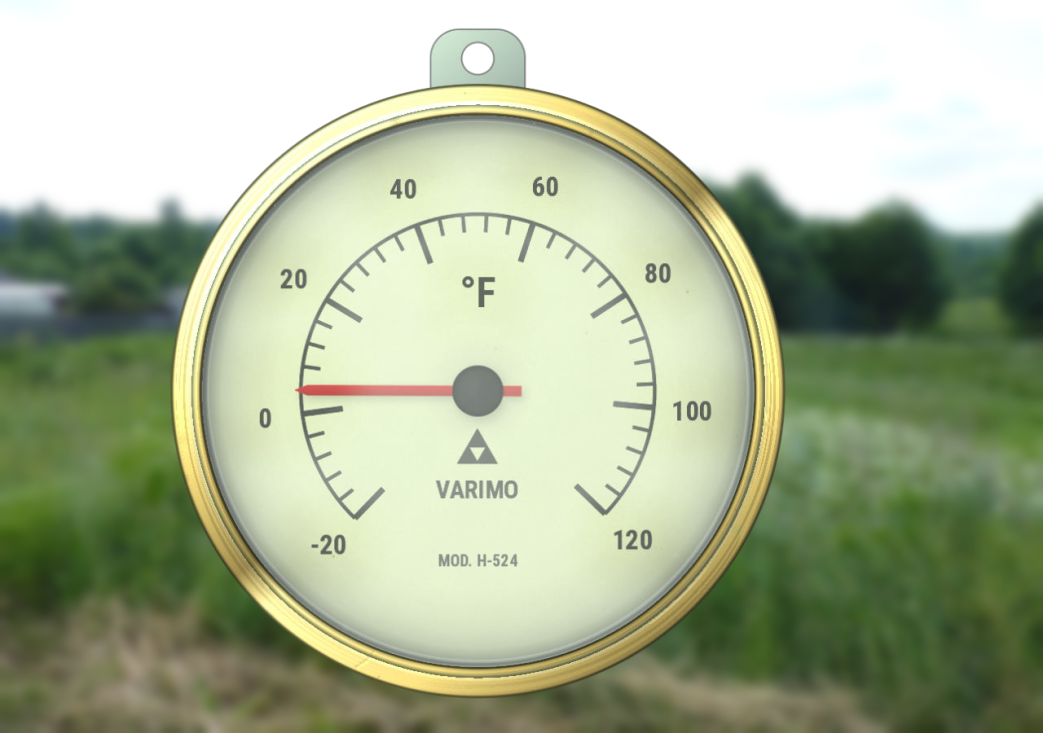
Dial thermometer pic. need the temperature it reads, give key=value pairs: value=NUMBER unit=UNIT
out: value=4 unit=°F
